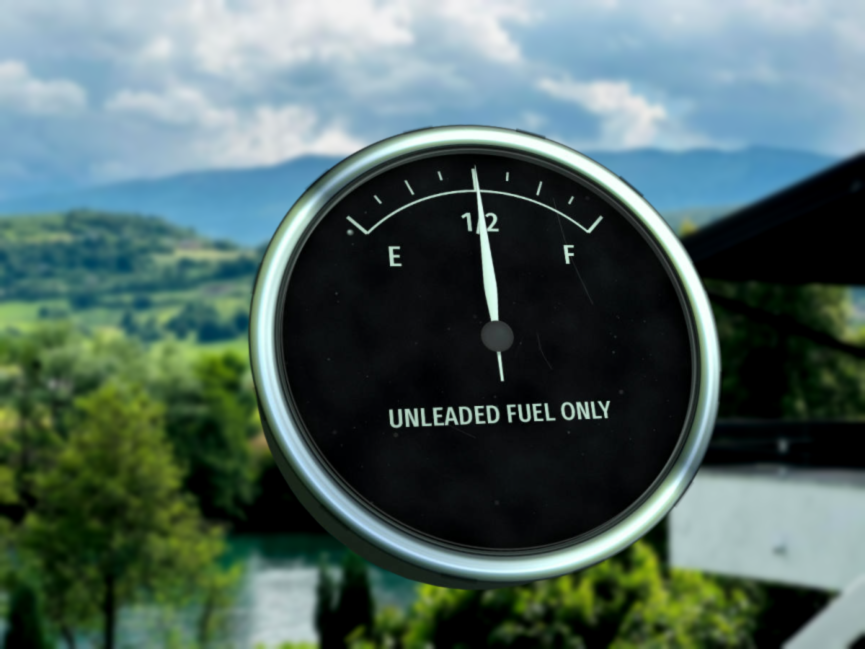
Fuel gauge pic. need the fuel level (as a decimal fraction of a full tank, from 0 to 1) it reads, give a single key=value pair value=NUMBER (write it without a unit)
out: value=0.5
